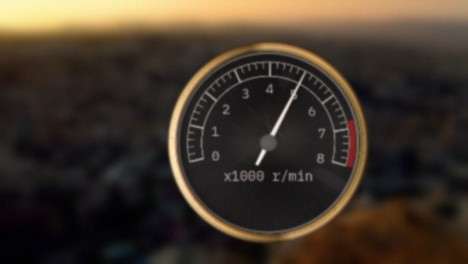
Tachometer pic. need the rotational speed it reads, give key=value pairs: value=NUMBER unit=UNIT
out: value=5000 unit=rpm
